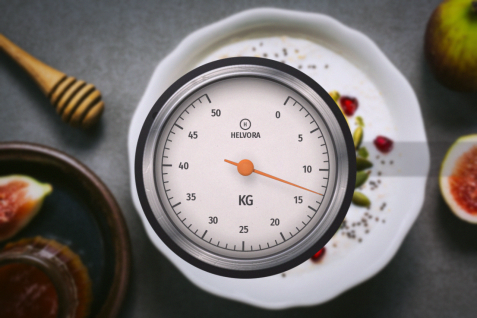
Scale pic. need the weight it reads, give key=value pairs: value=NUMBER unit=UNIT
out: value=13 unit=kg
